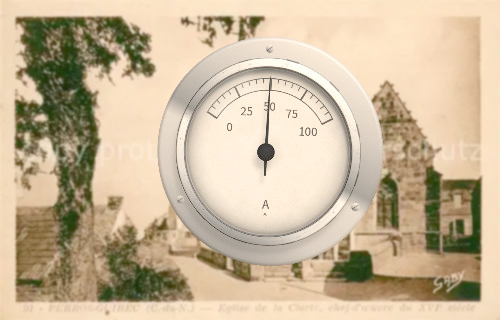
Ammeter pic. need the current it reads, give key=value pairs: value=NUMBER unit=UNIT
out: value=50 unit=A
